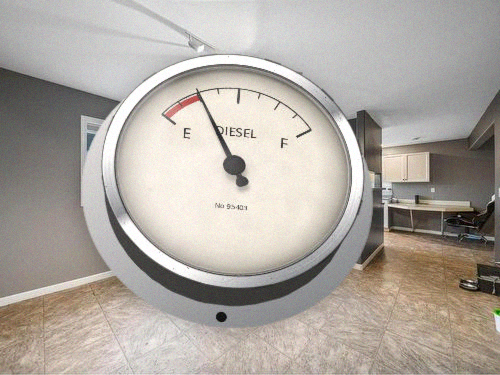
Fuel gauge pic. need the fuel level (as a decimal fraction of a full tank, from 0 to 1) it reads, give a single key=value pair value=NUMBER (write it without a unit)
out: value=0.25
